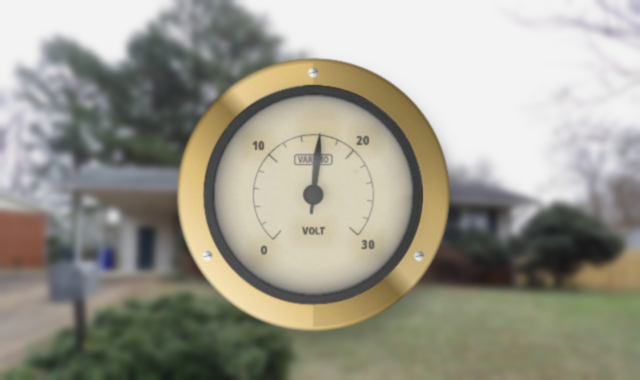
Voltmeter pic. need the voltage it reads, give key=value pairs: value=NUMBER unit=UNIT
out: value=16 unit=V
